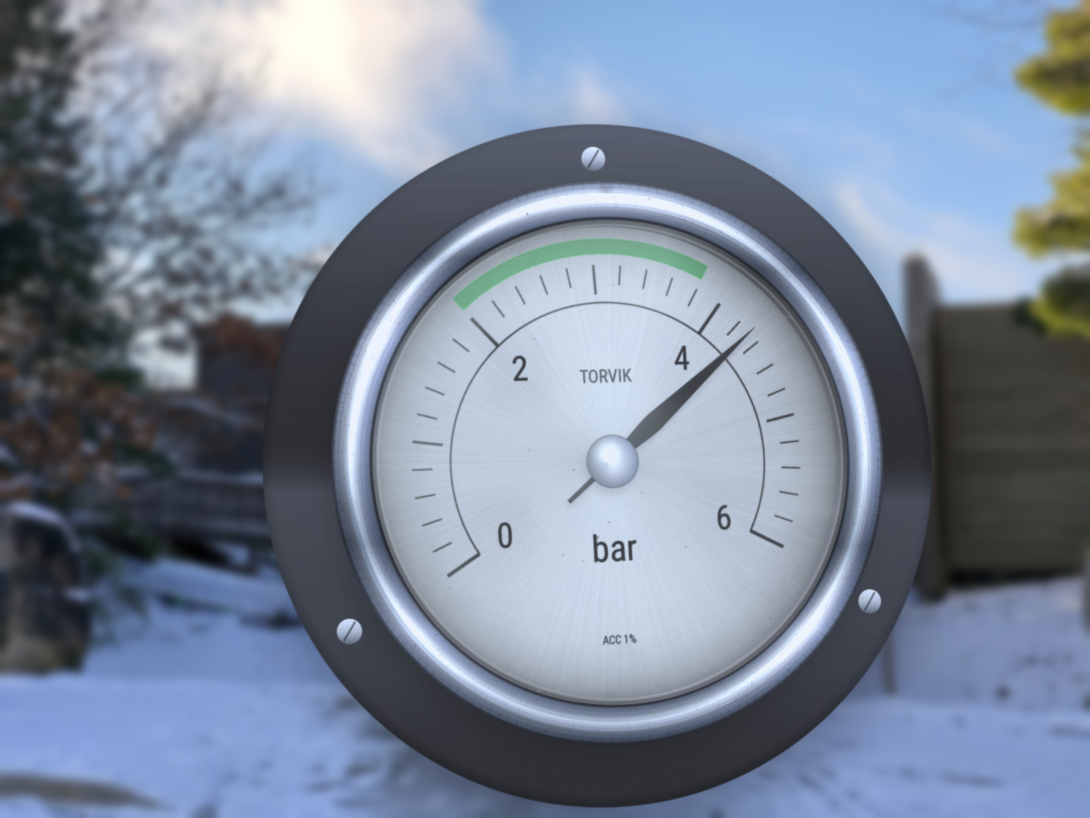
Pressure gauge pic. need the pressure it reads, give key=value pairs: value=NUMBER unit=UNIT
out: value=4.3 unit=bar
